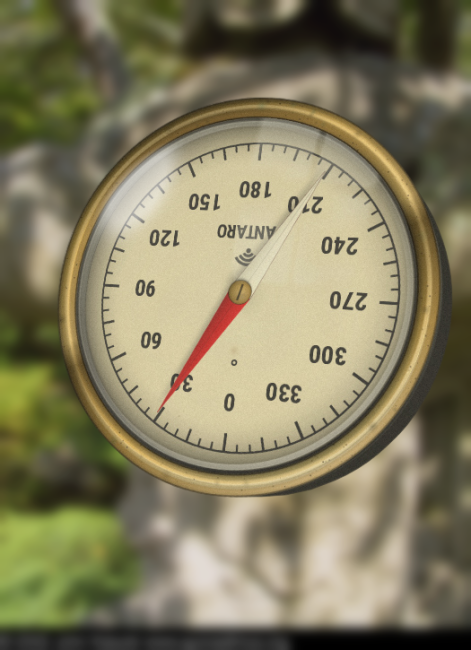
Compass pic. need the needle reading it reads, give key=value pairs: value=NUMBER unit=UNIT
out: value=30 unit=°
